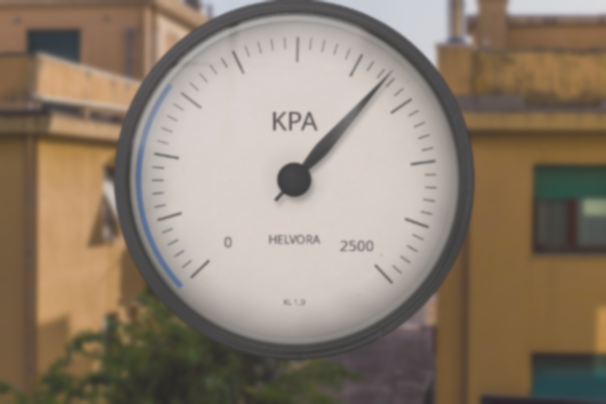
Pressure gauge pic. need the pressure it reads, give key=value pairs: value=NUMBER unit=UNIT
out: value=1625 unit=kPa
